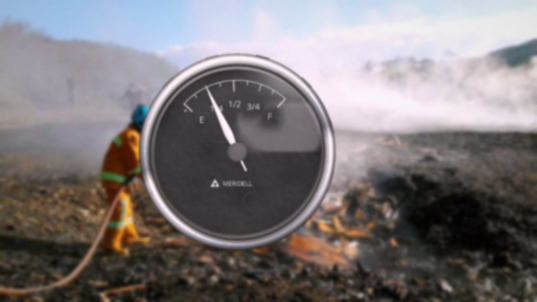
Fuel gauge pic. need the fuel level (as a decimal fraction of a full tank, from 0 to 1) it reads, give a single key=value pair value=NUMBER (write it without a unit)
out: value=0.25
